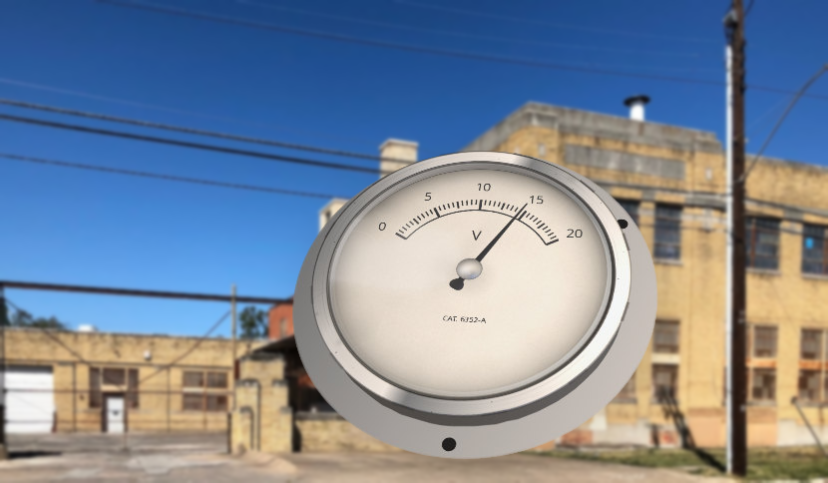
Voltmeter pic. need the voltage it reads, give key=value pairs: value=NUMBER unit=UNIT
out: value=15 unit=V
